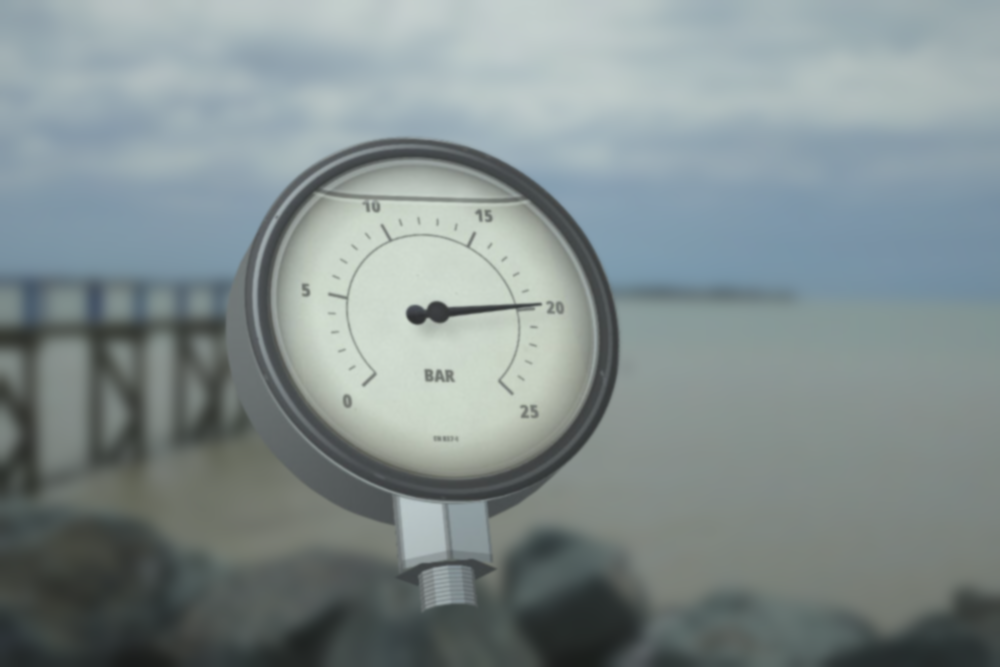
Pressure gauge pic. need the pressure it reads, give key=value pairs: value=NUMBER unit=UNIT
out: value=20 unit=bar
